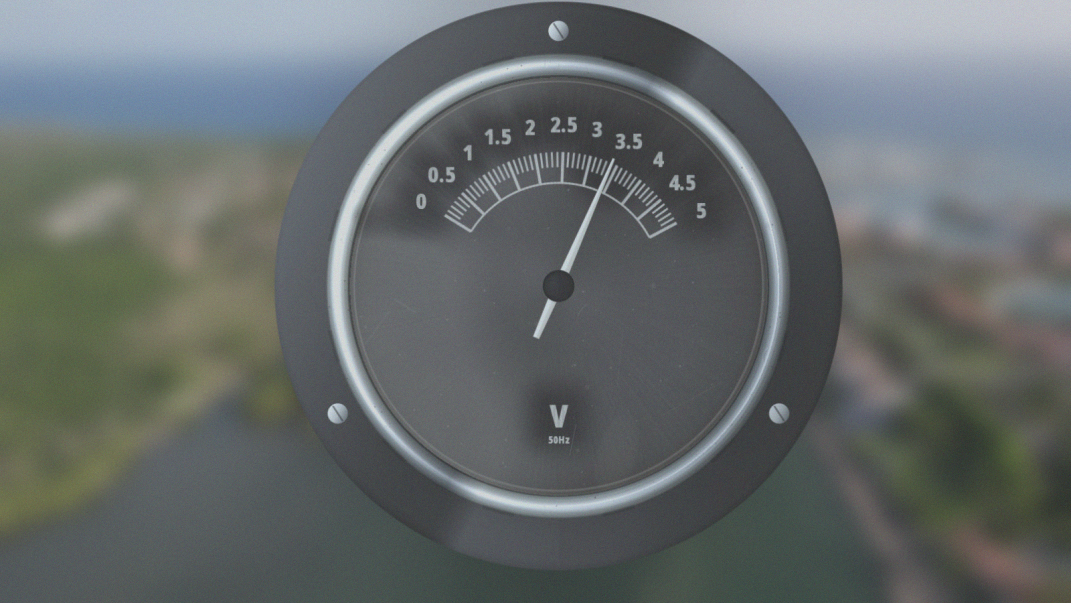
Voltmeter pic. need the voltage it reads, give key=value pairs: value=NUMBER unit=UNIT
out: value=3.4 unit=V
